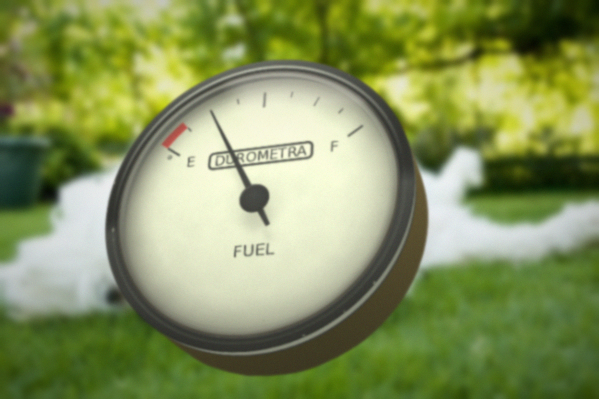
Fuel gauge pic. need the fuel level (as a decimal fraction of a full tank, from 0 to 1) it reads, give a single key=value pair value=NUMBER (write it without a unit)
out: value=0.25
